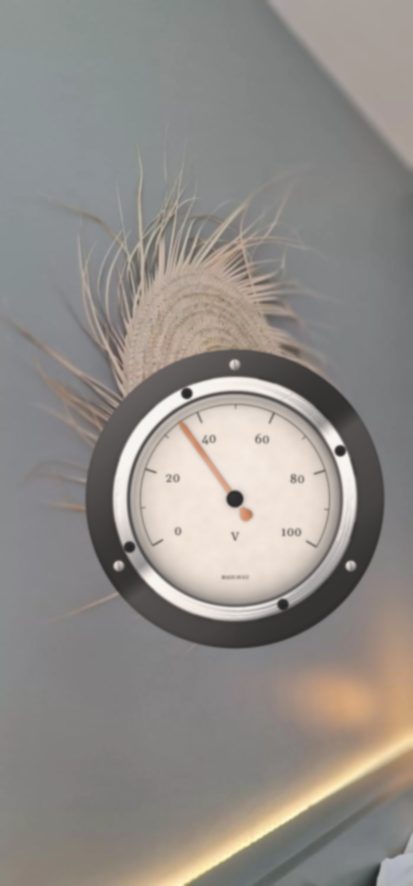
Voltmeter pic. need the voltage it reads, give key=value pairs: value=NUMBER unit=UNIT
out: value=35 unit=V
